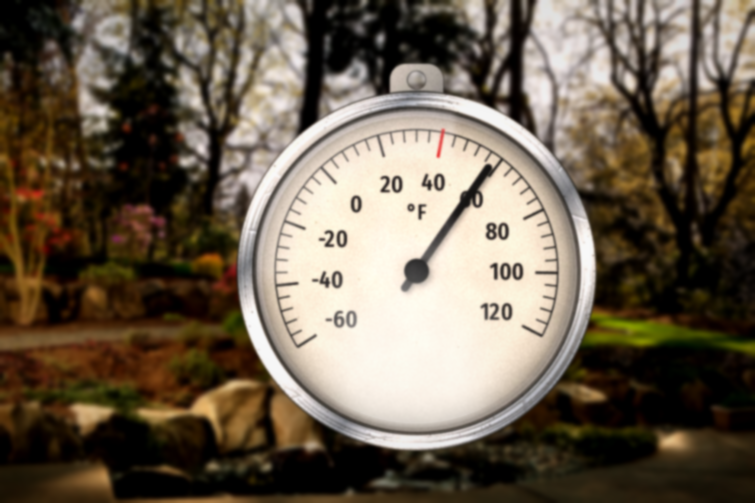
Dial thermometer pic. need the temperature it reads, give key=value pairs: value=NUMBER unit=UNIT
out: value=58 unit=°F
